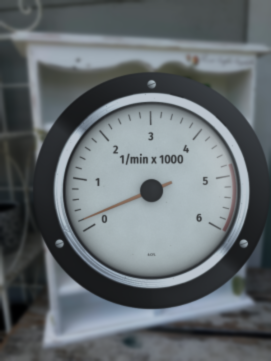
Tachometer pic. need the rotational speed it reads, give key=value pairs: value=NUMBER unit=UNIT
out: value=200 unit=rpm
